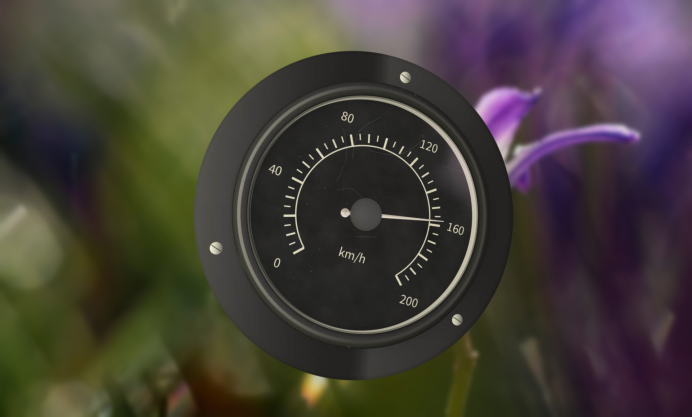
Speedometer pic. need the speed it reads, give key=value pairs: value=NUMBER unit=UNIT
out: value=157.5 unit=km/h
